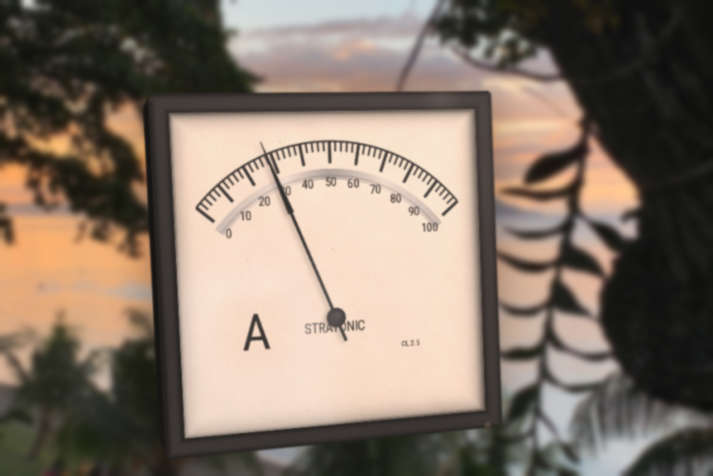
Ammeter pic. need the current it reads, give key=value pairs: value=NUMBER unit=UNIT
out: value=28 unit=A
